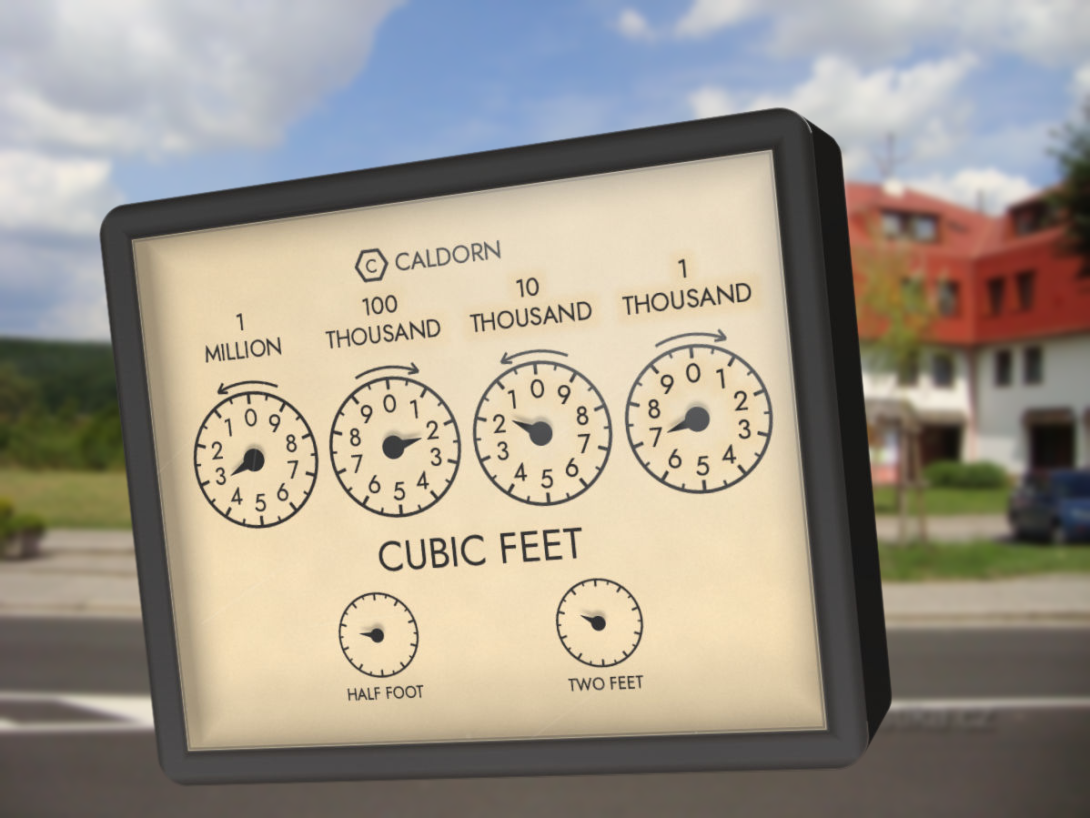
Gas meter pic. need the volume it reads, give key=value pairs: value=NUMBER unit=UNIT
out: value=321700 unit=ft³
